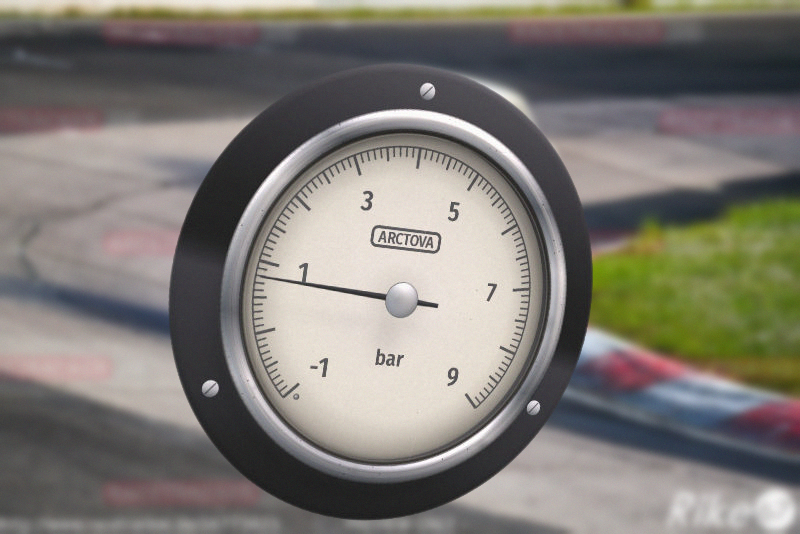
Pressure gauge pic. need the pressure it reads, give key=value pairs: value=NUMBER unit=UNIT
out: value=0.8 unit=bar
